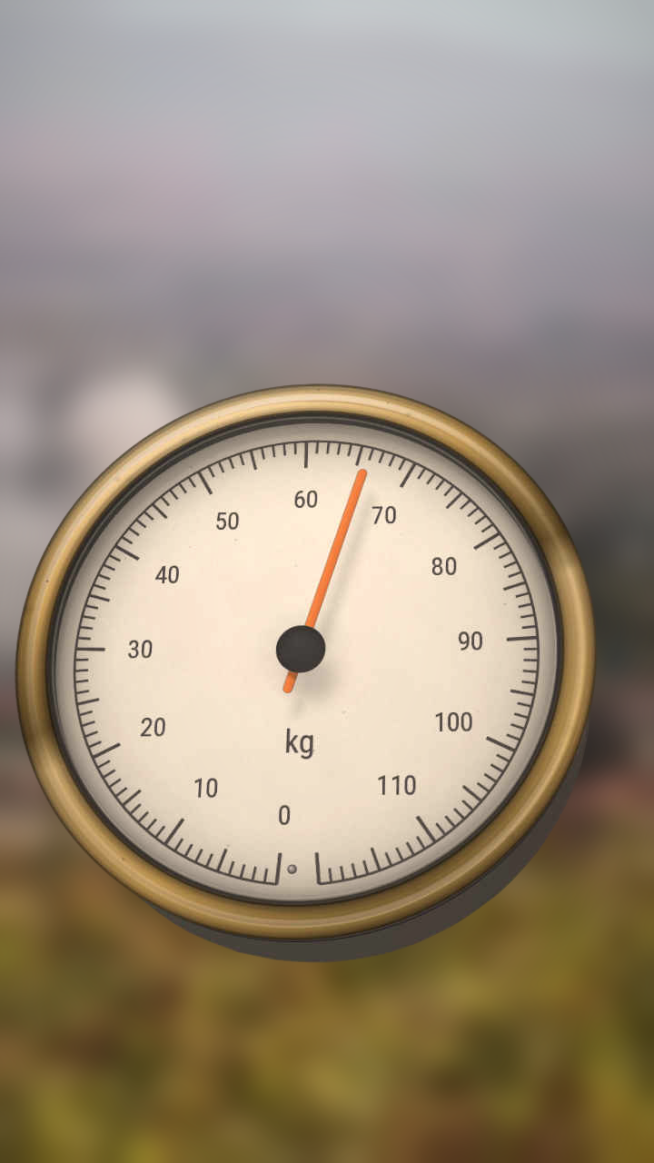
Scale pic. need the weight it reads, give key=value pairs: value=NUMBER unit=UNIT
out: value=66 unit=kg
